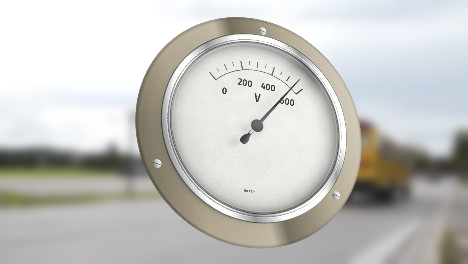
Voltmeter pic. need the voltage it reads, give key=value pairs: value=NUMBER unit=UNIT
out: value=550 unit=V
